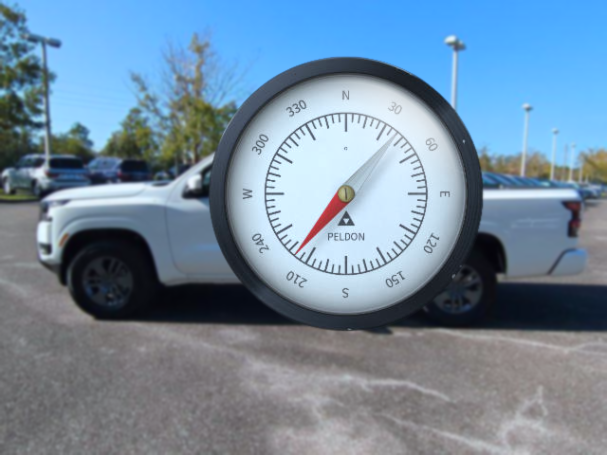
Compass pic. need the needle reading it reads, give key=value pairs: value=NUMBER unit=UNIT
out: value=220 unit=°
